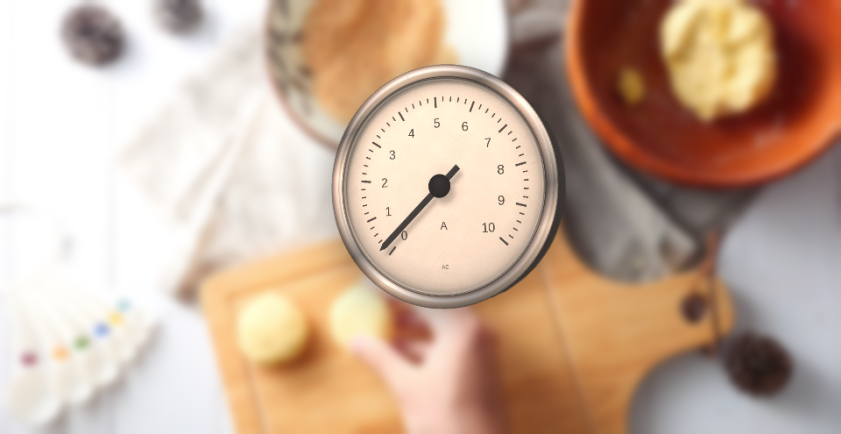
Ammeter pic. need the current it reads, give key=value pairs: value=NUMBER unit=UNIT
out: value=0.2 unit=A
